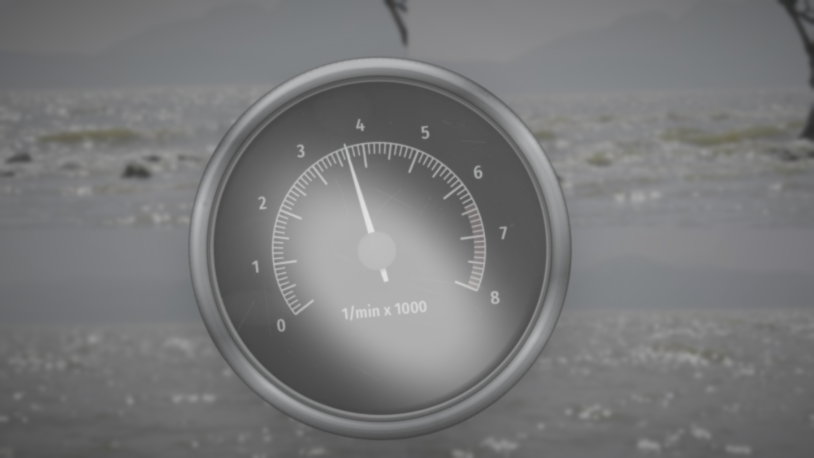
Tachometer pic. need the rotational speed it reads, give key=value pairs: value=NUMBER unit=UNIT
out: value=3700 unit=rpm
